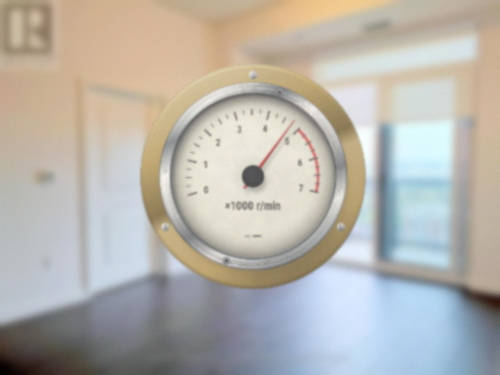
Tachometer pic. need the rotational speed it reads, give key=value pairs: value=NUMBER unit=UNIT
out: value=4750 unit=rpm
